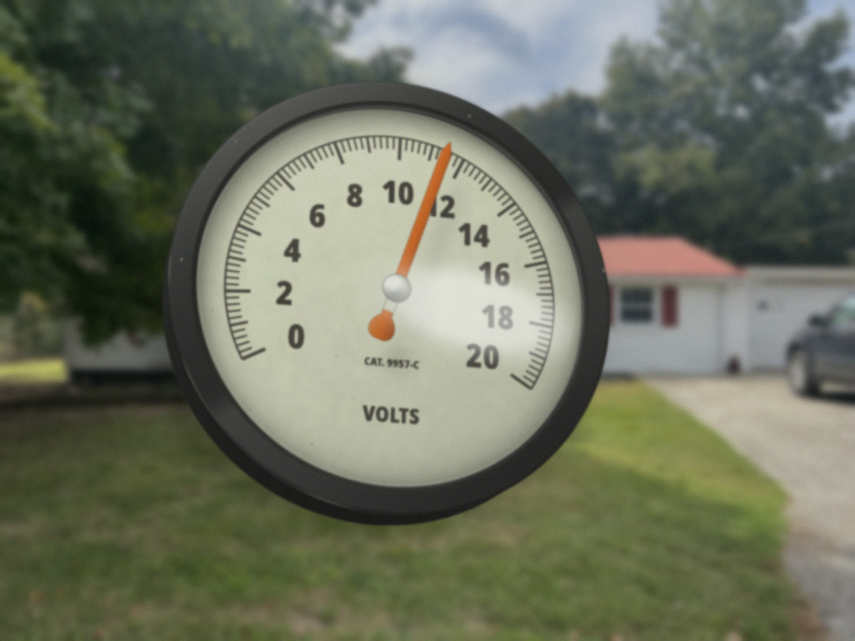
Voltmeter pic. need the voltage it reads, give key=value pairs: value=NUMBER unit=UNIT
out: value=11.4 unit=V
